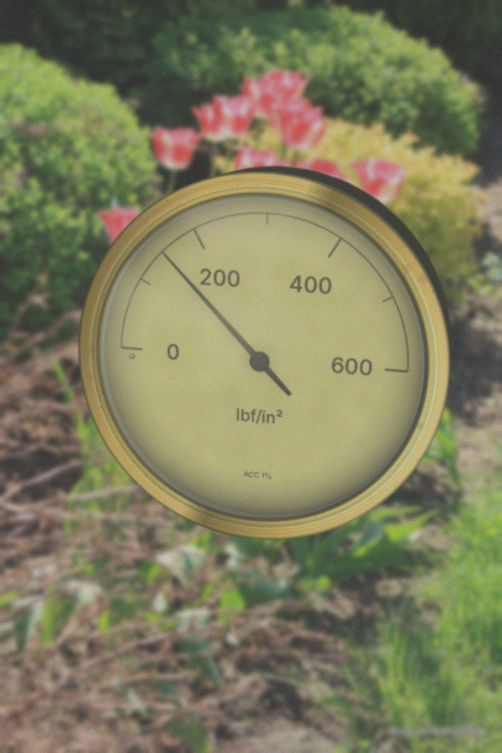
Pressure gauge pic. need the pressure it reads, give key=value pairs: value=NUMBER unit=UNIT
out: value=150 unit=psi
